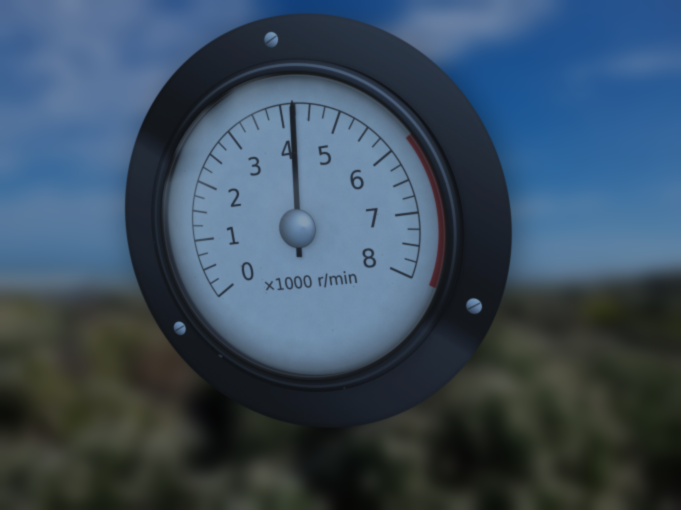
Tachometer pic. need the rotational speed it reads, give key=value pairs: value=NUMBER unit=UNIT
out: value=4250 unit=rpm
